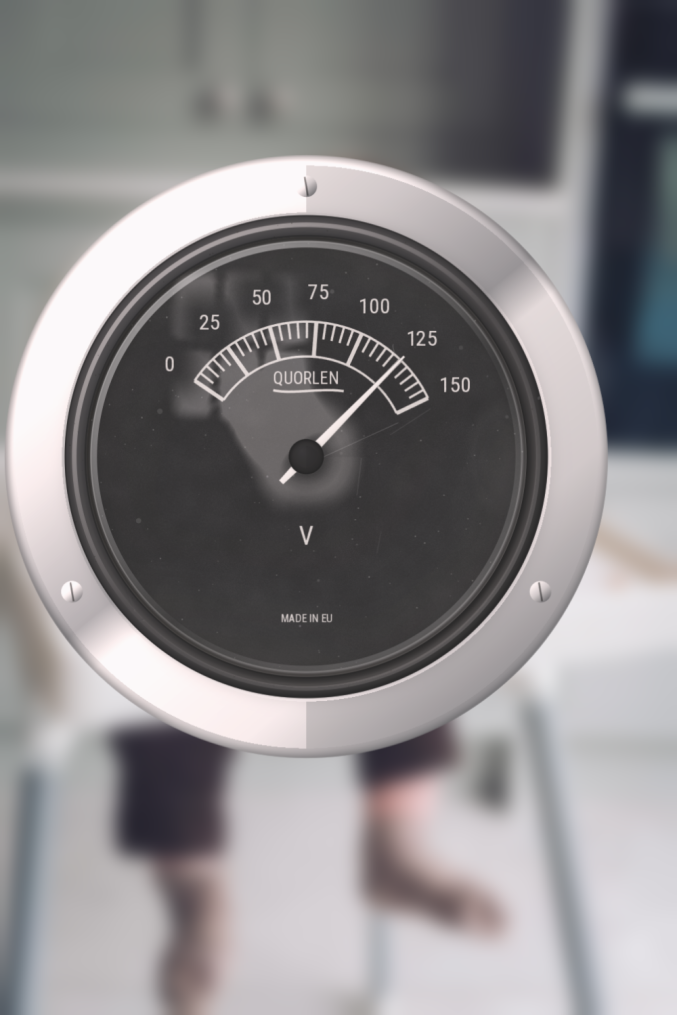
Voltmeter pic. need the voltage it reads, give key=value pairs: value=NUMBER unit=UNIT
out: value=125 unit=V
